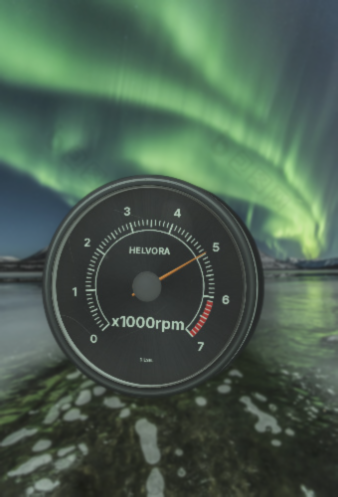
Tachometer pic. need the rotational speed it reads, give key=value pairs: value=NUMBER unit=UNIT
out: value=5000 unit=rpm
